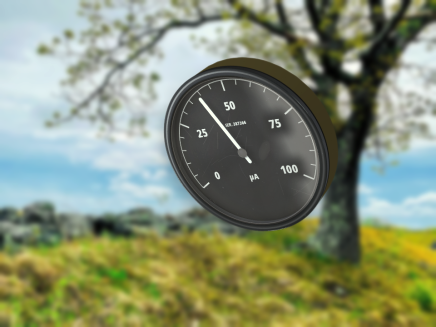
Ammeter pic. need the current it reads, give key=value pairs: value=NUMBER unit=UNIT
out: value=40 unit=µA
